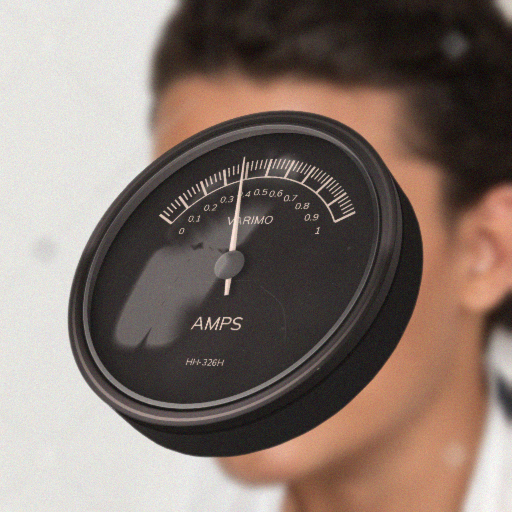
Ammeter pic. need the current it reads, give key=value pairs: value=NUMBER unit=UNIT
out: value=0.4 unit=A
